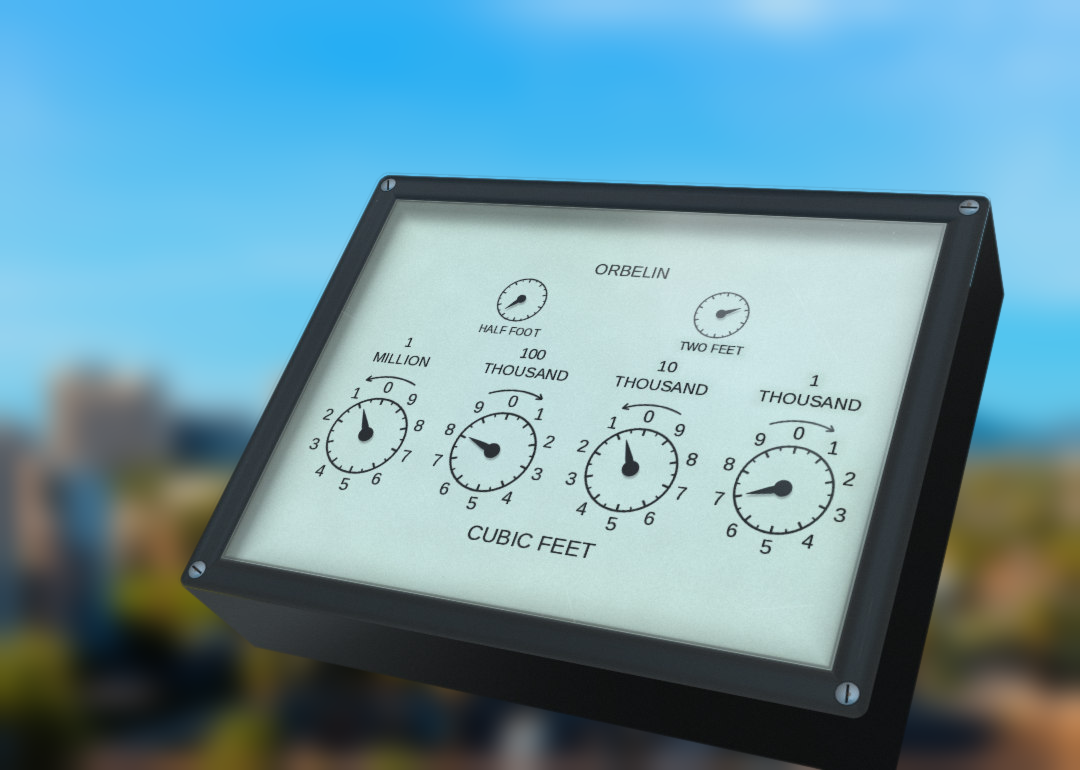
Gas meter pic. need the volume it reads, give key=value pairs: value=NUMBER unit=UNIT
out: value=80700 unit=ft³
